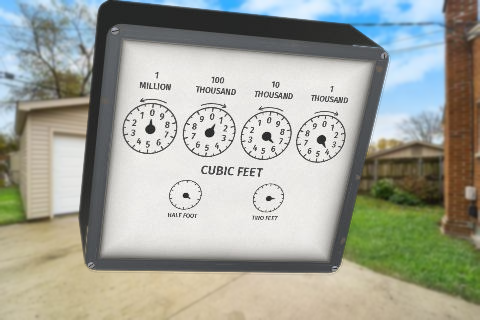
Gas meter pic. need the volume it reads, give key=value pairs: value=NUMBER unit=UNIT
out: value=6400 unit=ft³
